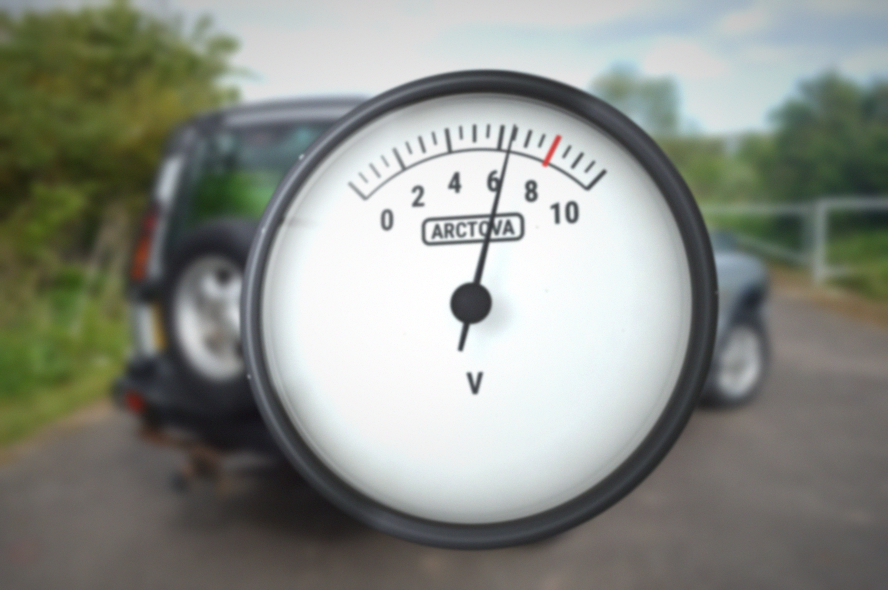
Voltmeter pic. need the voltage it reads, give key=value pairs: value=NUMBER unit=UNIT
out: value=6.5 unit=V
